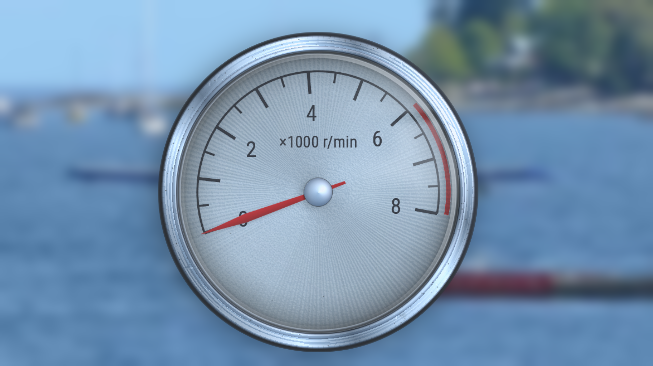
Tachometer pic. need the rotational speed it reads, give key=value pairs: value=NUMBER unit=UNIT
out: value=0 unit=rpm
